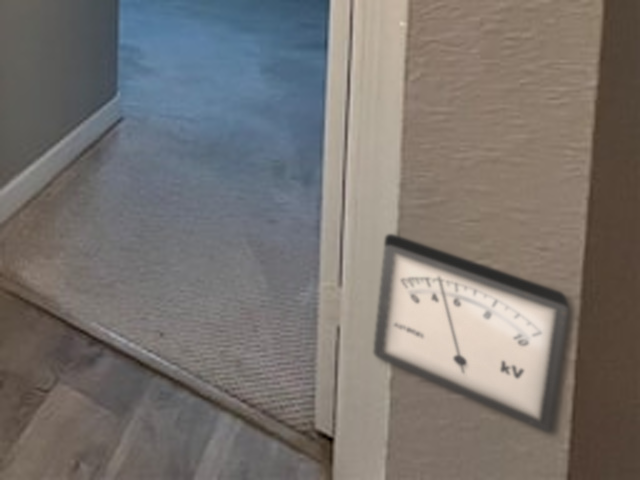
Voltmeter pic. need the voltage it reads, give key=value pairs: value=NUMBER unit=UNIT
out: value=5 unit=kV
